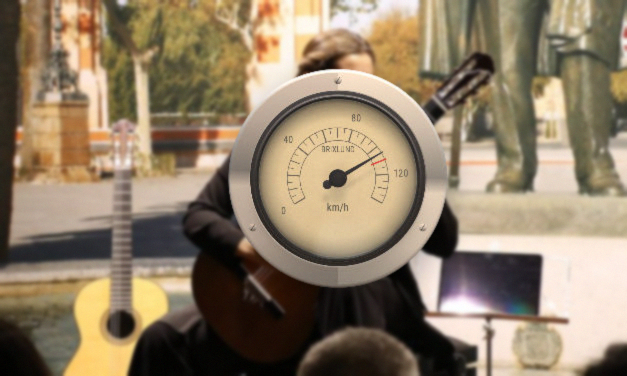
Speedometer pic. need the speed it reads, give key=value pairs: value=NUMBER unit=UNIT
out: value=105 unit=km/h
